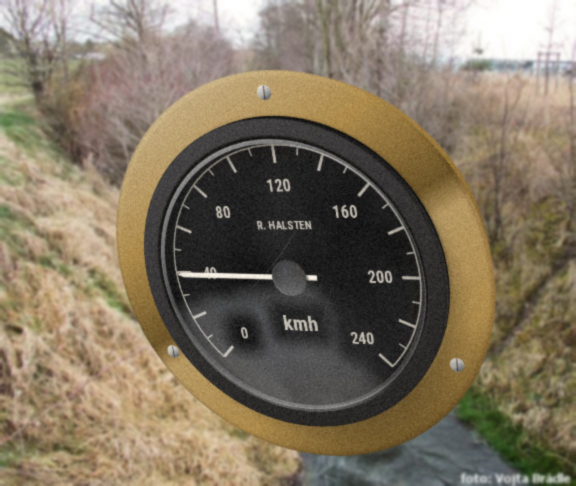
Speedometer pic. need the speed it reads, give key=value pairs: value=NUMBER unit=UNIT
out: value=40 unit=km/h
